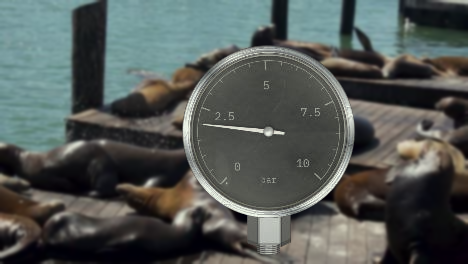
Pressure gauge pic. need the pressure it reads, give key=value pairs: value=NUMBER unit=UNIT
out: value=2 unit=bar
